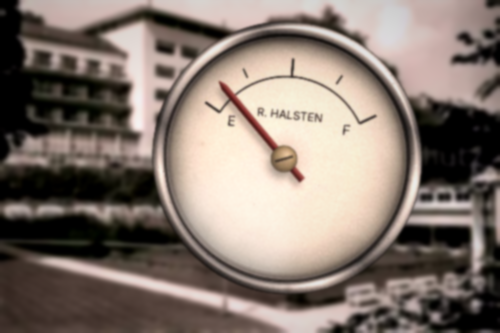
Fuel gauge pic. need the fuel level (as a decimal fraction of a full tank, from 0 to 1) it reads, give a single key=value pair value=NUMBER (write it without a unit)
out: value=0.125
